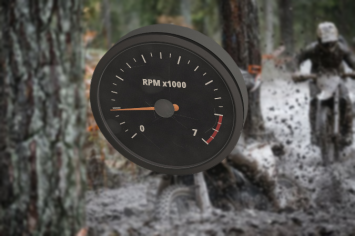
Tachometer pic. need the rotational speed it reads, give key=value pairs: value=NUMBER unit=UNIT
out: value=1000 unit=rpm
